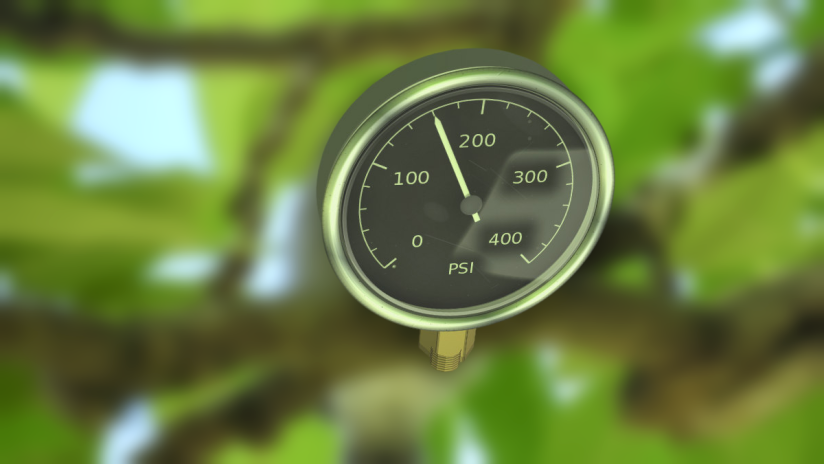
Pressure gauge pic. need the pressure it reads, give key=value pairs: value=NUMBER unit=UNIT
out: value=160 unit=psi
